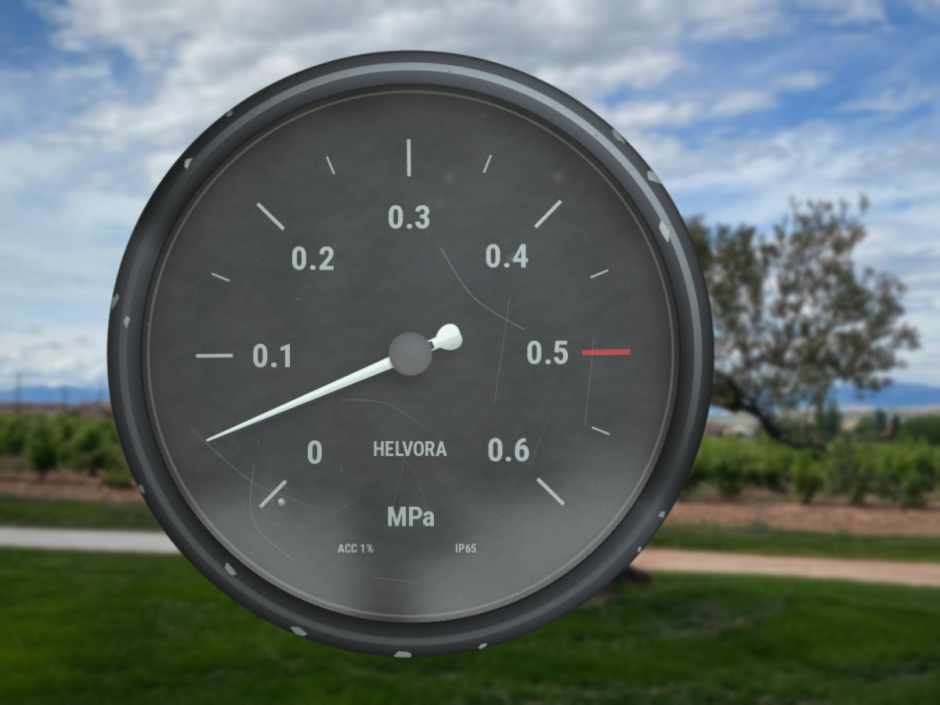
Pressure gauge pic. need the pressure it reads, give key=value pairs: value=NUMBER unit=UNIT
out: value=0.05 unit=MPa
